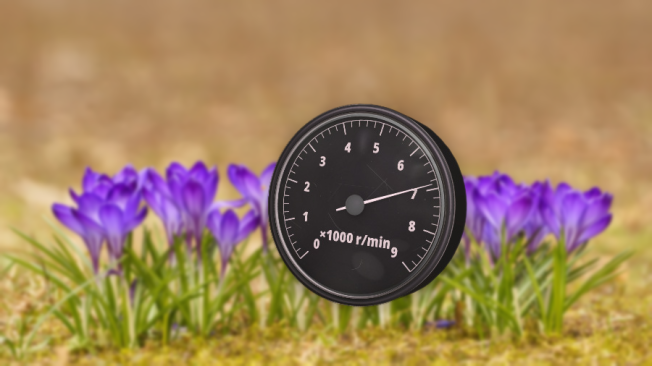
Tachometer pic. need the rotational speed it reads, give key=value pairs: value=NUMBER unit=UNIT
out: value=6900 unit=rpm
